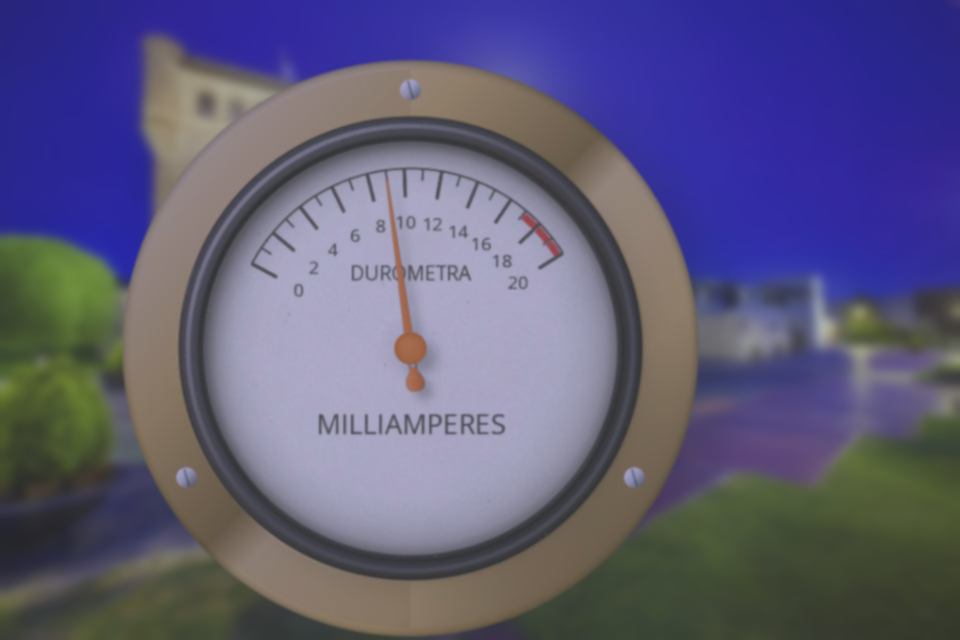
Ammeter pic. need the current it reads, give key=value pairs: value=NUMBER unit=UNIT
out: value=9 unit=mA
